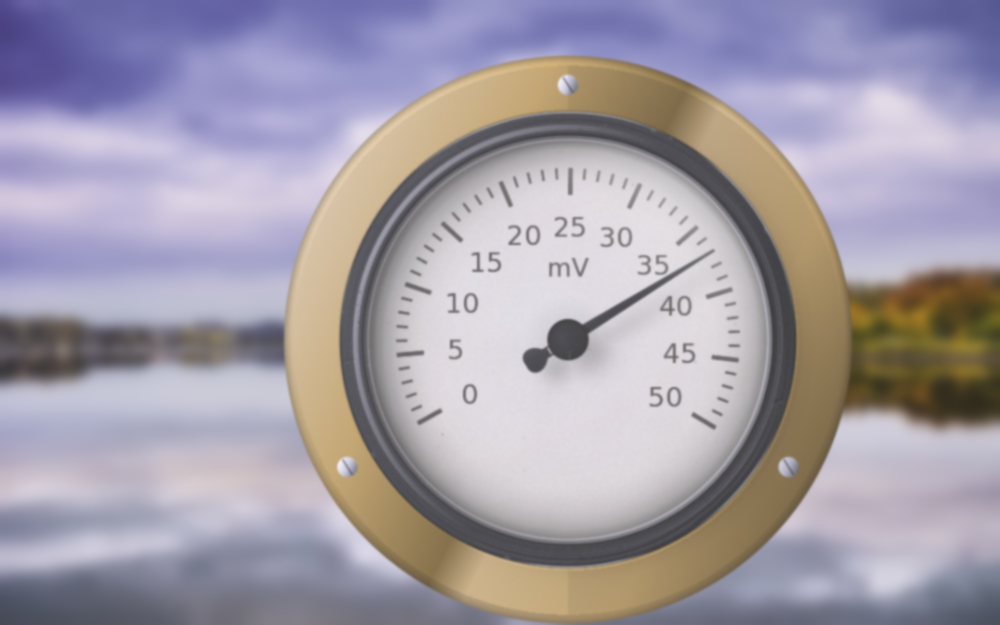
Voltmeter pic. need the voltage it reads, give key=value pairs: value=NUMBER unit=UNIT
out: value=37 unit=mV
